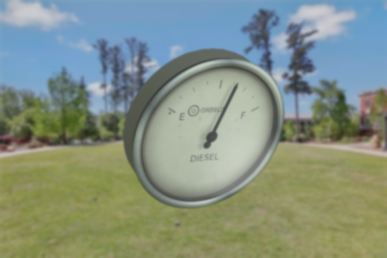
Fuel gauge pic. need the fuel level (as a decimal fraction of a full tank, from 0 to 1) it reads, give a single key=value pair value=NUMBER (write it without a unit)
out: value=0.625
